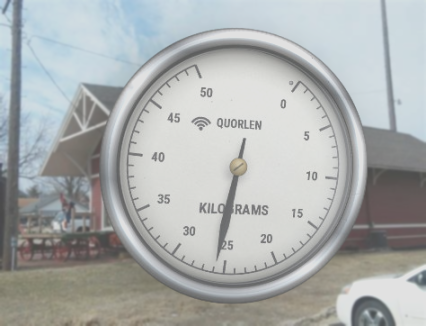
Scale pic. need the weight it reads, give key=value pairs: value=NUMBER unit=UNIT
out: value=26 unit=kg
